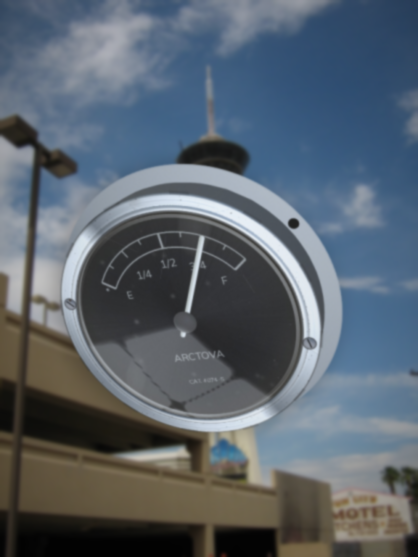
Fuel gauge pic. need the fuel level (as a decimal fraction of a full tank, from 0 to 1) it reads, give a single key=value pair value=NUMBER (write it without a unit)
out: value=0.75
